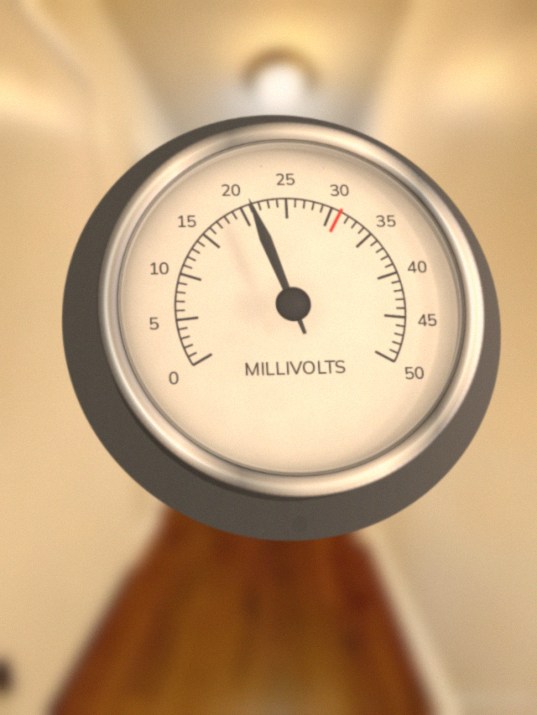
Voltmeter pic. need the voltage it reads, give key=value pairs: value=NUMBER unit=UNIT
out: value=21 unit=mV
